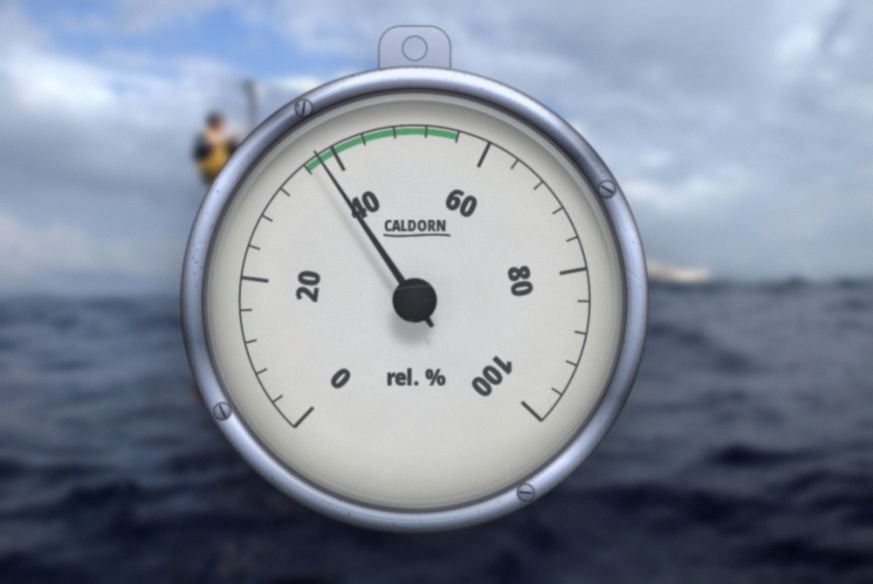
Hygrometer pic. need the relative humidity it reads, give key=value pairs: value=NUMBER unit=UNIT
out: value=38 unit=%
